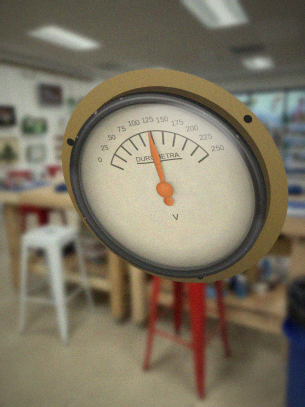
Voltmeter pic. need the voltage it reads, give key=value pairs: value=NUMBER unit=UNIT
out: value=125 unit=V
